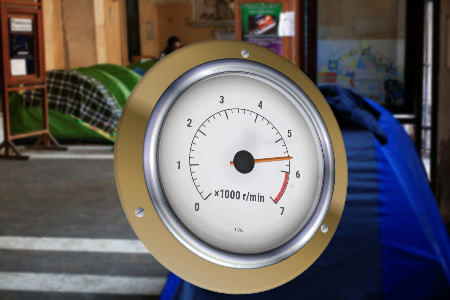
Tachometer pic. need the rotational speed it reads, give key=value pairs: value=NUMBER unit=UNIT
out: value=5600 unit=rpm
